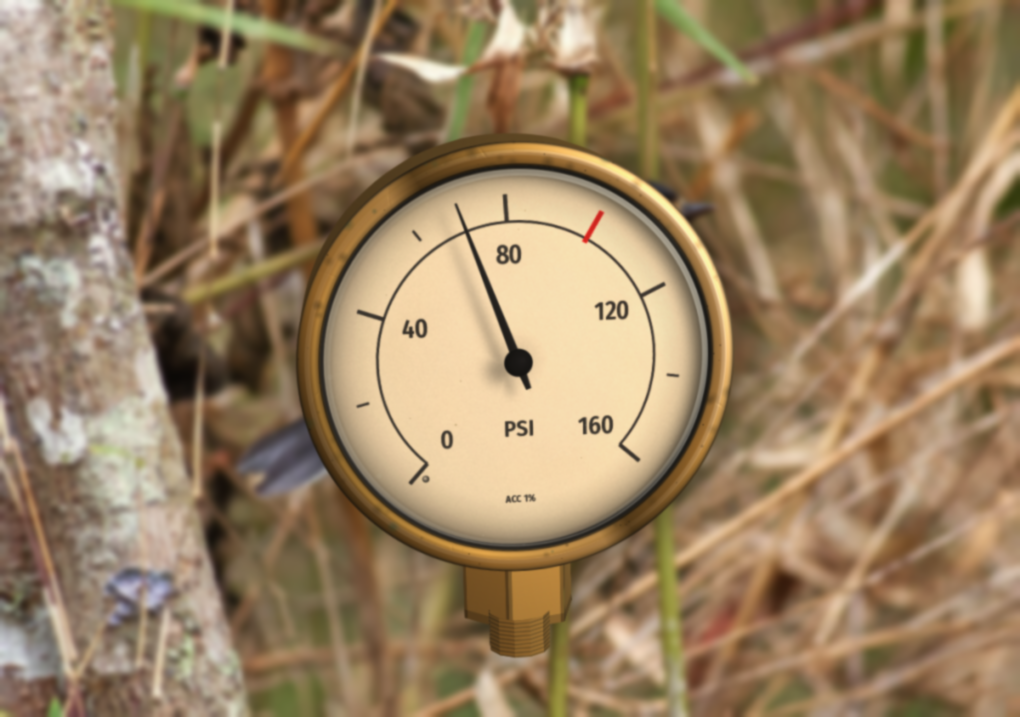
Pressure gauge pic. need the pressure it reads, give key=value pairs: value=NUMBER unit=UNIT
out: value=70 unit=psi
